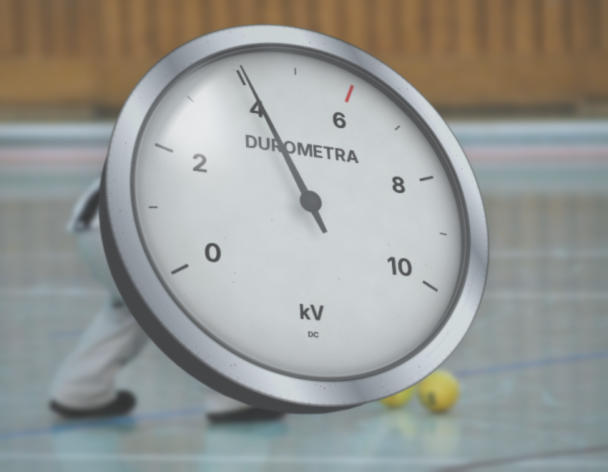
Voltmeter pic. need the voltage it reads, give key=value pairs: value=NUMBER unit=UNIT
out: value=4 unit=kV
